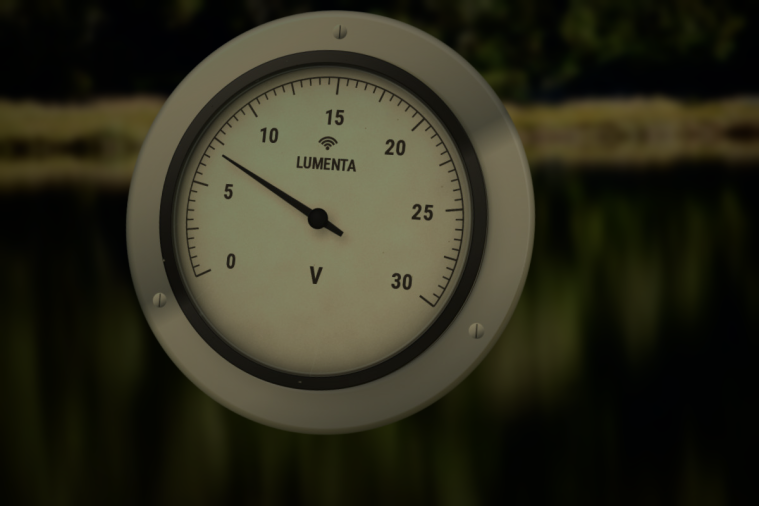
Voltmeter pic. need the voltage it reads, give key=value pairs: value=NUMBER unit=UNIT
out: value=7 unit=V
